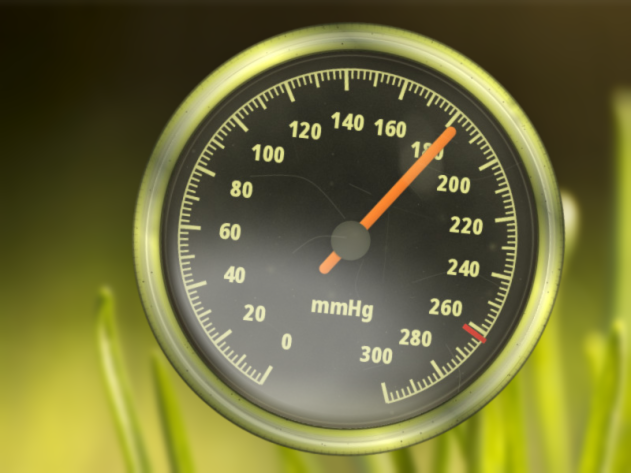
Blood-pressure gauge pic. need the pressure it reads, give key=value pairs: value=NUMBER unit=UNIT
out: value=182 unit=mmHg
